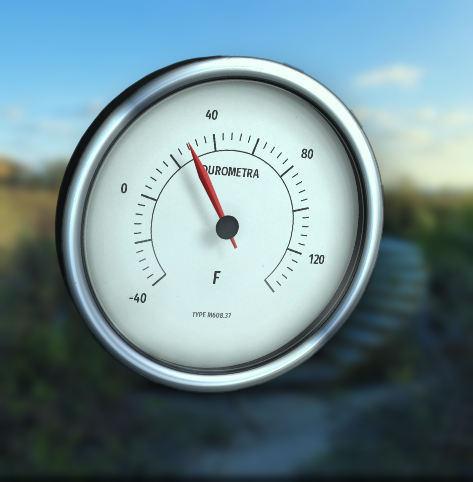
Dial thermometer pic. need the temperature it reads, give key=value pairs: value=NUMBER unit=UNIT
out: value=28 unit=°F
